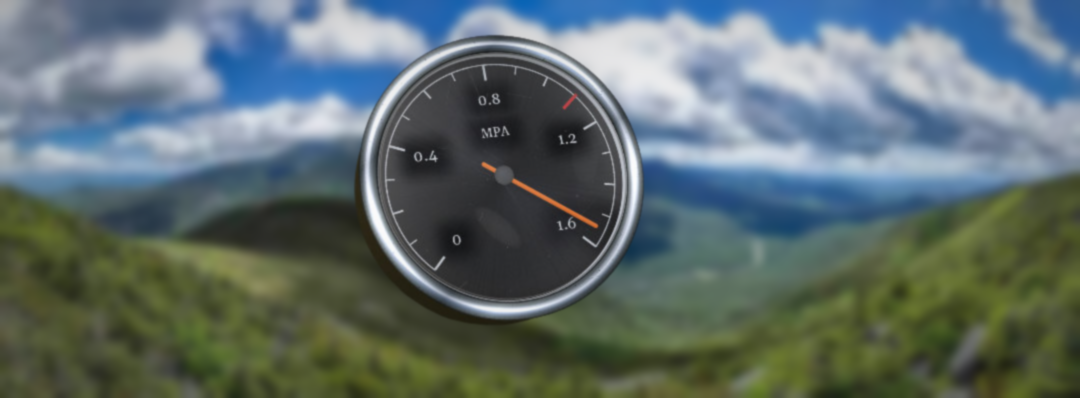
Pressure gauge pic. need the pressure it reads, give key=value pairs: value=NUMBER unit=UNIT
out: value=1.55 unit=MPa
